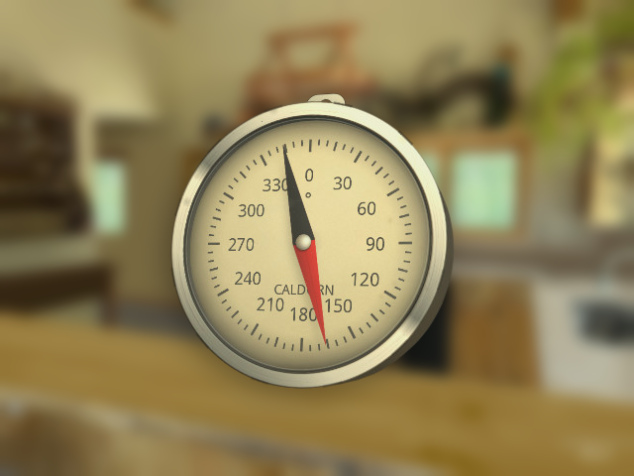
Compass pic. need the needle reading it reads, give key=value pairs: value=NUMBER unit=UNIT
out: value=165 unit=°
